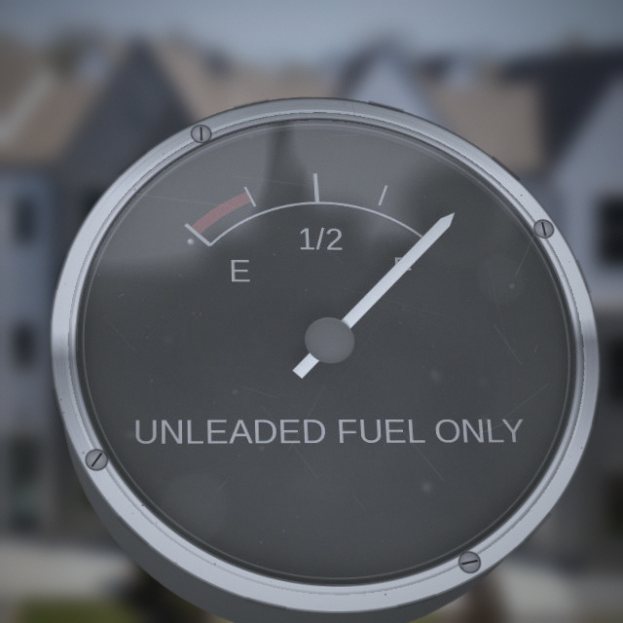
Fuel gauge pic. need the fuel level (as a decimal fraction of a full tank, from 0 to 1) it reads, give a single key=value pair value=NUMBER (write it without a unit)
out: value=1
